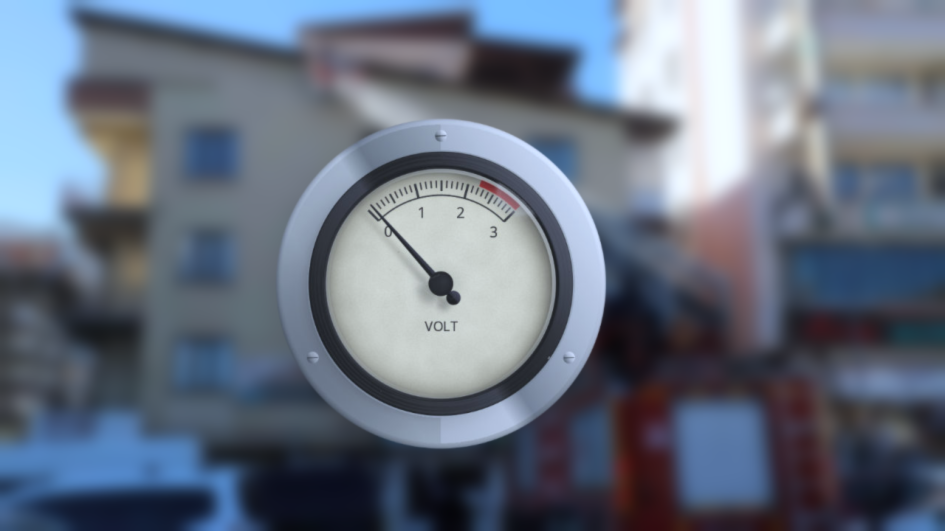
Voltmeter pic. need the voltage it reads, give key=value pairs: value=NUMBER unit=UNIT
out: value=0.1 unit=V
